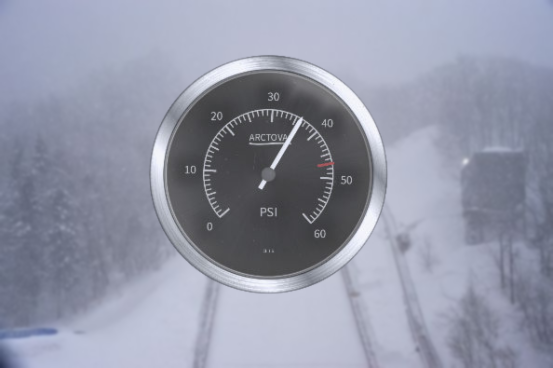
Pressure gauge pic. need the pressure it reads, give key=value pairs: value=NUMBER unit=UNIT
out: value=36 unit=psi
